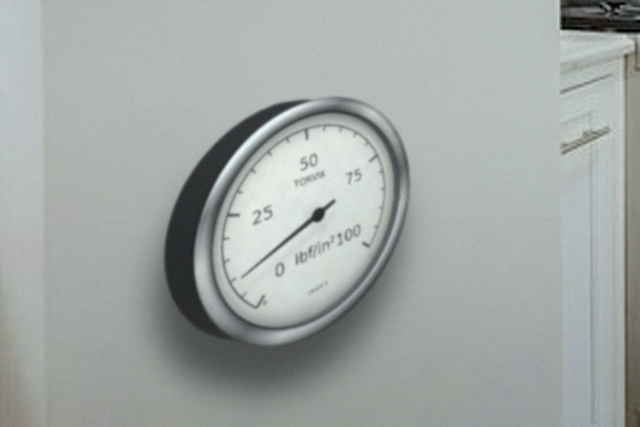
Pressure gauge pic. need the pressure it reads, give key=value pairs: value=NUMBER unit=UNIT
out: value=10 unit=psi
